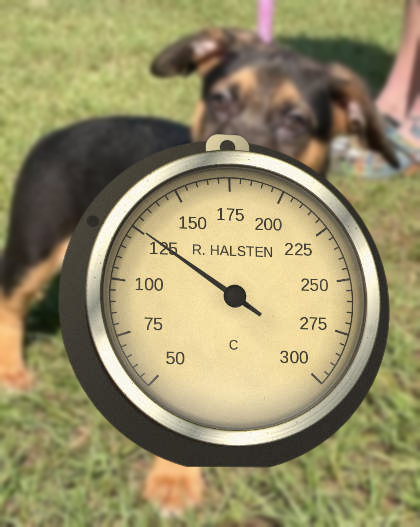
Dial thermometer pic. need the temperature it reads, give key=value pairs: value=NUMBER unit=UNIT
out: value=125 unit=°C
